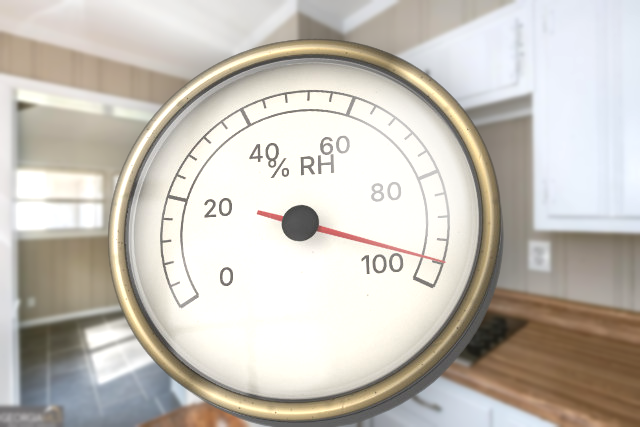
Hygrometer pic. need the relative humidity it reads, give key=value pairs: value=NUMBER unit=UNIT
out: value=96 unit=%
